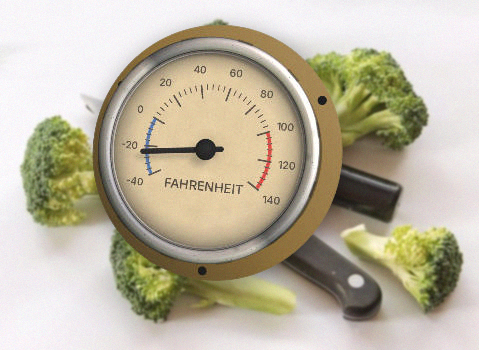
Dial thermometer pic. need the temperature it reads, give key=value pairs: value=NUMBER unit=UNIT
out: value=-24 unit=°F
